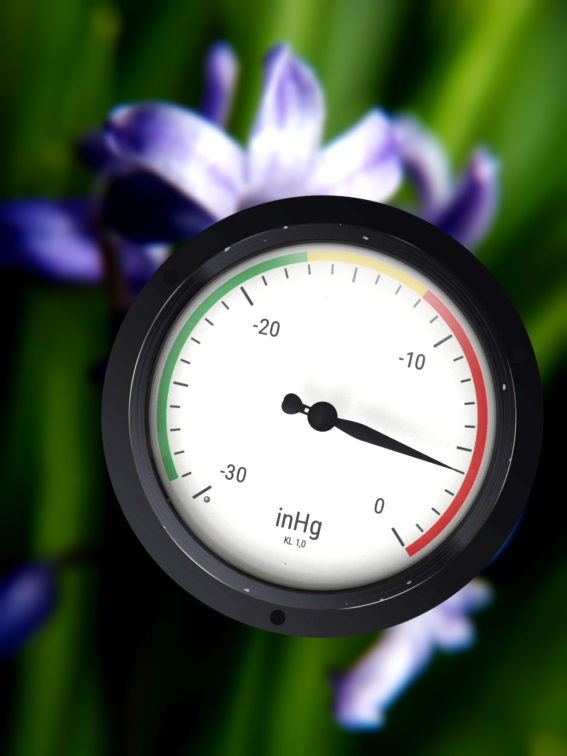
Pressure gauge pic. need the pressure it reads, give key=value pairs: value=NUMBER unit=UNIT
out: value=-4 unit=inHg
